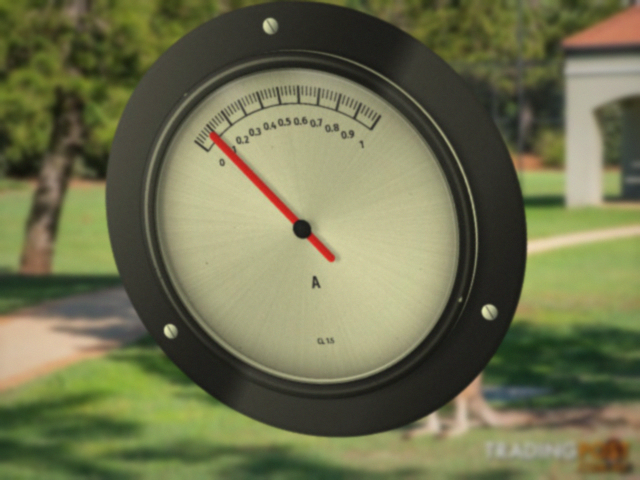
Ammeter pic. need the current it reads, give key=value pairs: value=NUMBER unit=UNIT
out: value=0.1 unit=A
